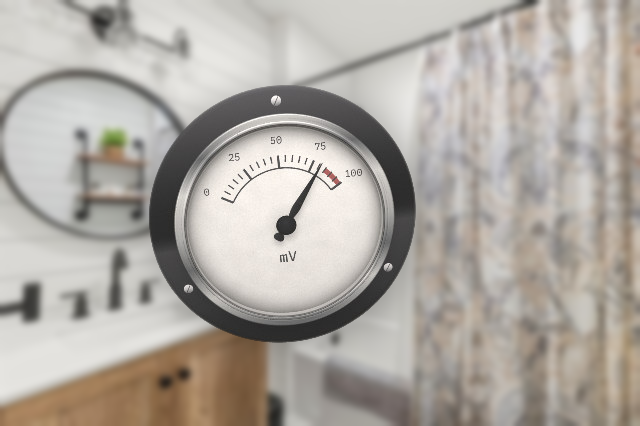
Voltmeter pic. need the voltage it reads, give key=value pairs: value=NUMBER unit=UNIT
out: value=80 unit=mV
